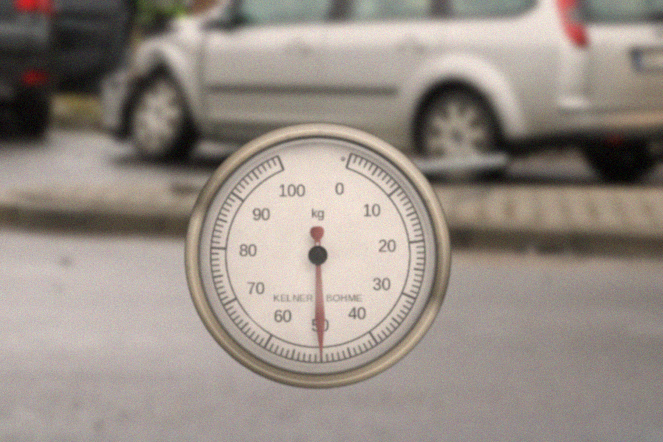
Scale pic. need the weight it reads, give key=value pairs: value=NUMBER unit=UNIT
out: value=50 unit=kg
